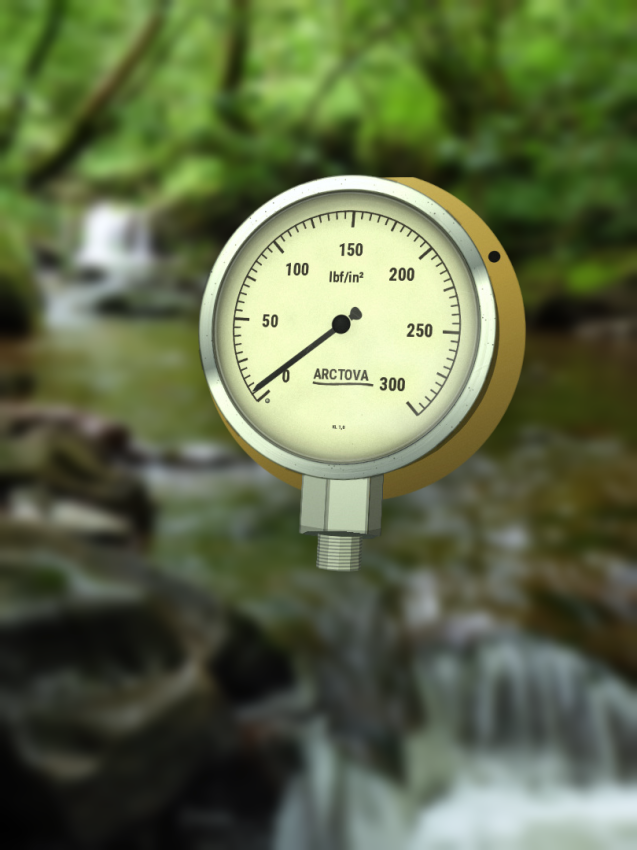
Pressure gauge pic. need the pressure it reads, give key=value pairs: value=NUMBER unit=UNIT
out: value=5 unit=psi
